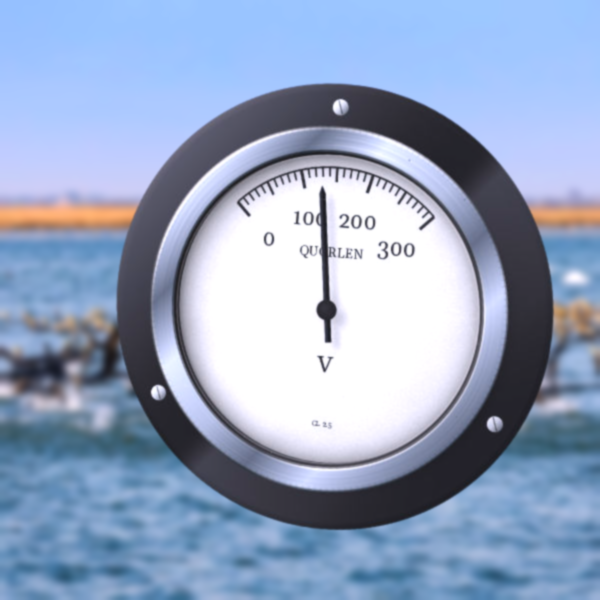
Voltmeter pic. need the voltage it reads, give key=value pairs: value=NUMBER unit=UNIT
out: value=130 unit=V
